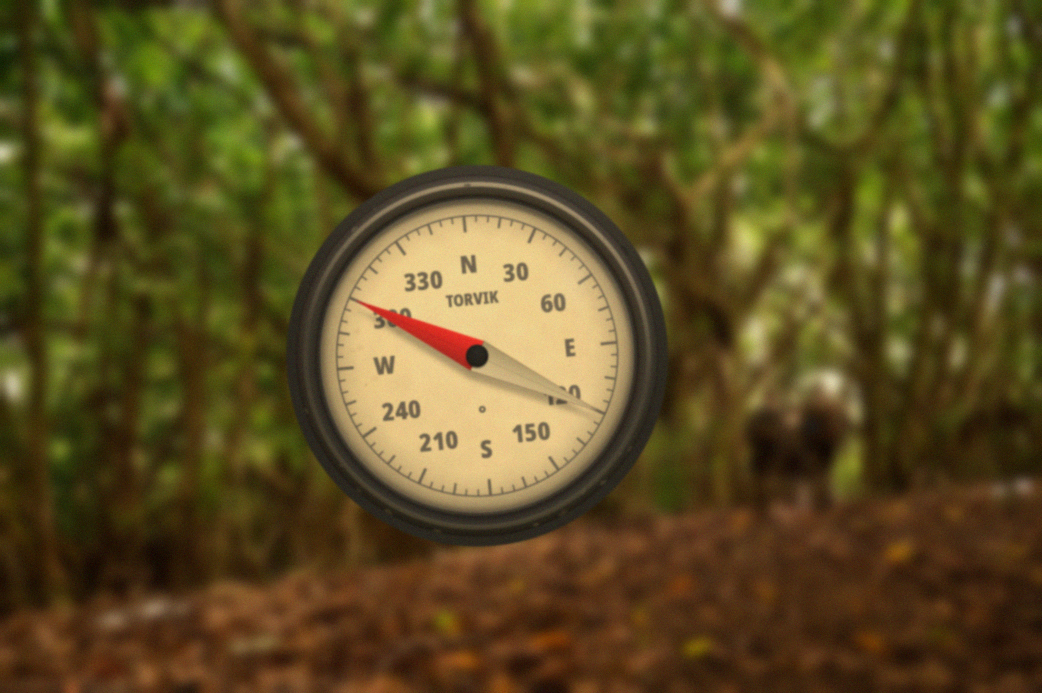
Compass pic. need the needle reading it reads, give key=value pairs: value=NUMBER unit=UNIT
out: value=300 unit=°
